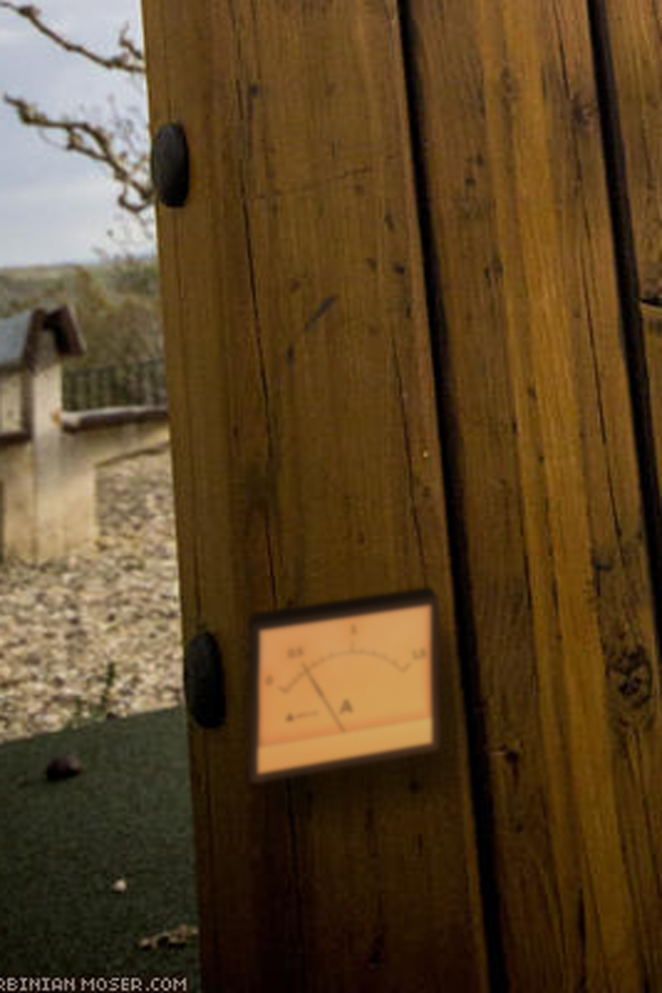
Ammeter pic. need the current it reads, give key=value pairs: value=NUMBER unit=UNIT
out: value=0.5 unit=A
